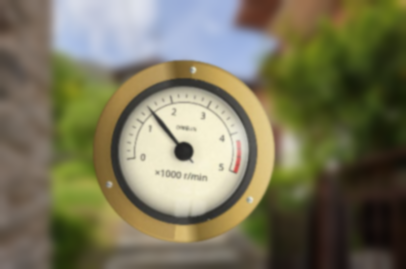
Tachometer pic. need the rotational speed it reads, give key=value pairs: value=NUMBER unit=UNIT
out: value=1400 unit=rpm
